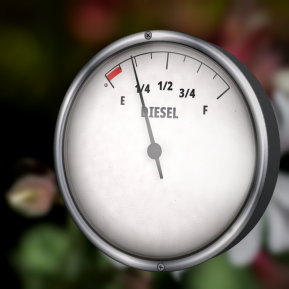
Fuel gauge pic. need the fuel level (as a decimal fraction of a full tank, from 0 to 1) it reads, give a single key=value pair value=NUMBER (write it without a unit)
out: value=0.25
